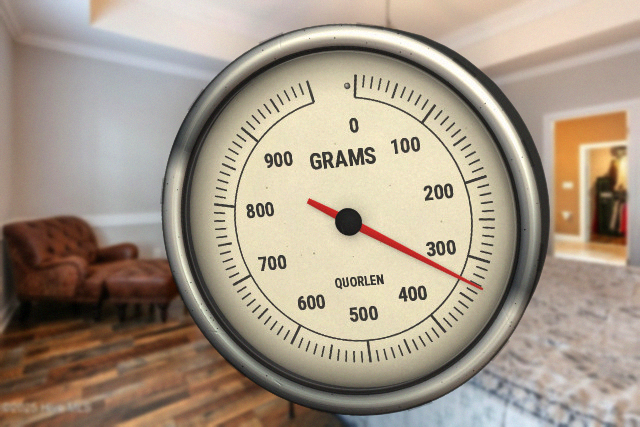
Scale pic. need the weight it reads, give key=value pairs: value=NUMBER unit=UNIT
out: value=330 unit=g
